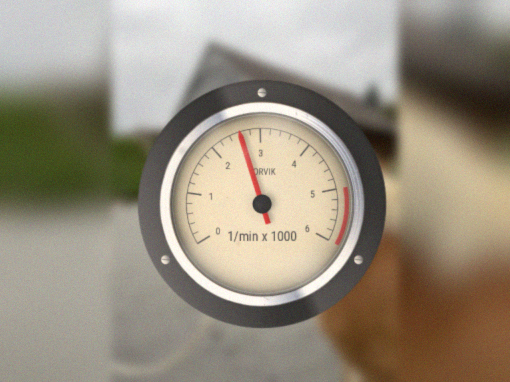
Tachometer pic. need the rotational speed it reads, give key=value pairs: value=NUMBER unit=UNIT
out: value=2600 unit=rpm
